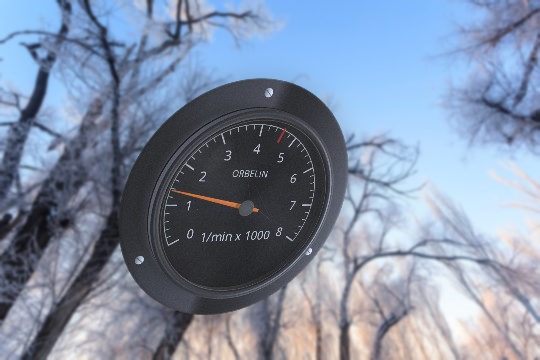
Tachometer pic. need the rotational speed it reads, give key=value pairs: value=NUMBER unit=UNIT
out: value=1400 unit=rpm
